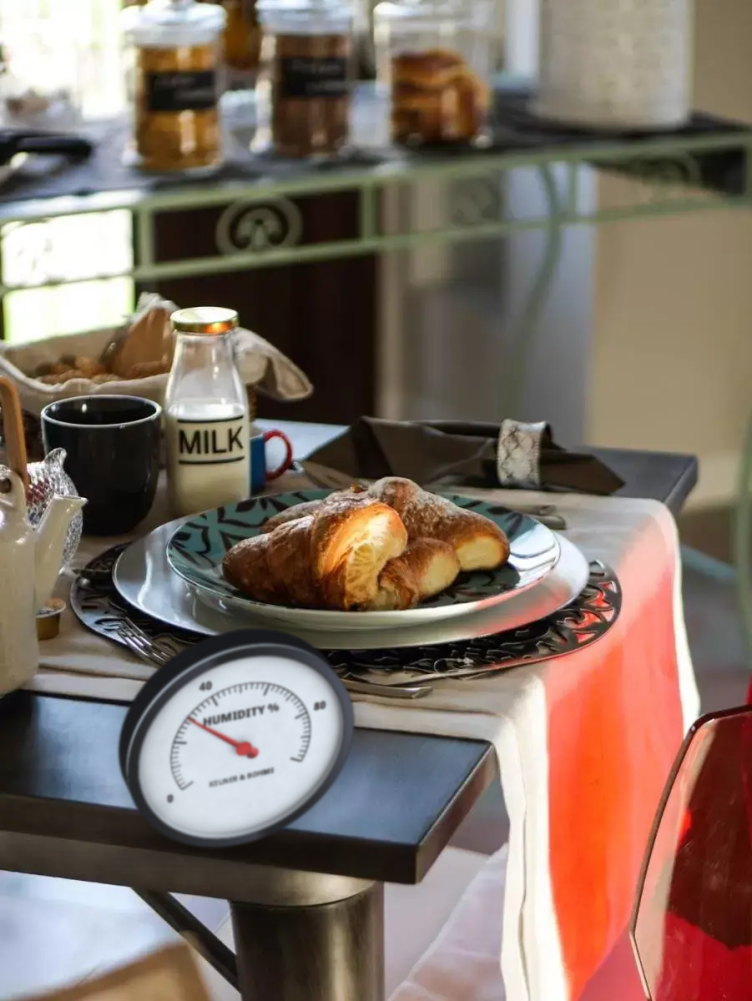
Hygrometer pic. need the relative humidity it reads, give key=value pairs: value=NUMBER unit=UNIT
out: value=30 unit=%
